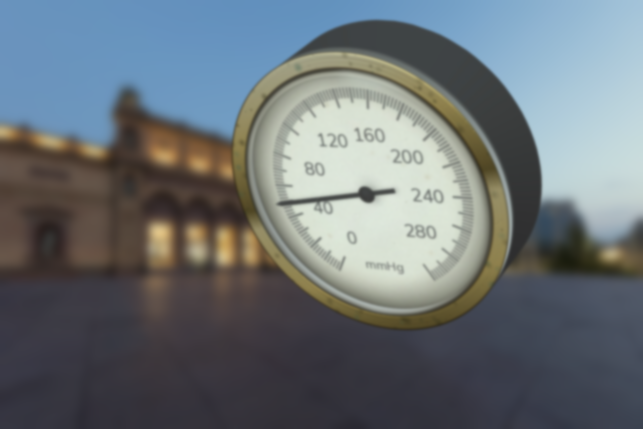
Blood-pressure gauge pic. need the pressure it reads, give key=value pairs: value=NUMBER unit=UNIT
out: value=50 unit=mmHg
